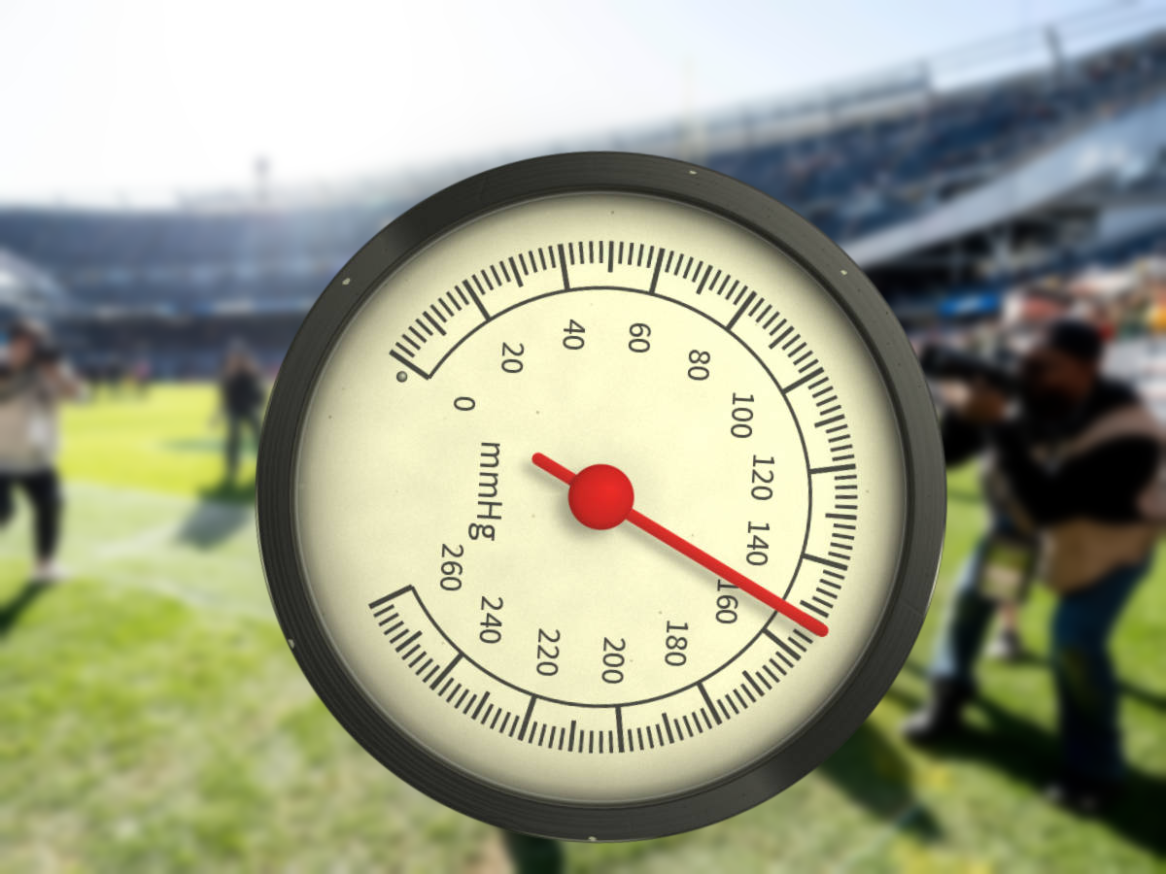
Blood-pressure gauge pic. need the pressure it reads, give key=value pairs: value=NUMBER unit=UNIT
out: value=153 unit=mmHg
